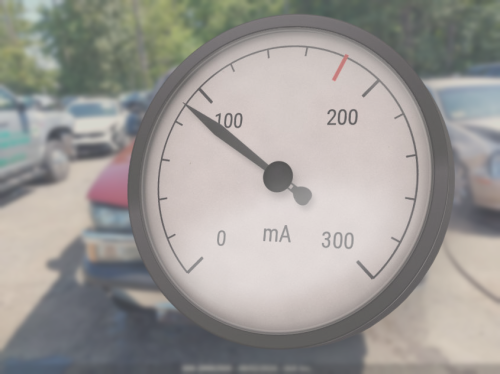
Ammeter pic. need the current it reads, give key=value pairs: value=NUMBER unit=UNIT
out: value=90 unit=mA
